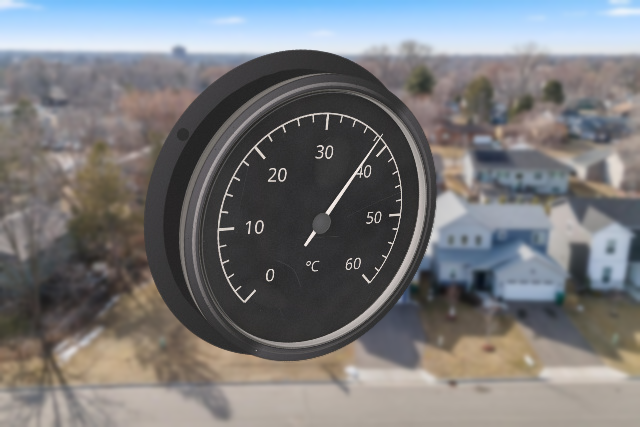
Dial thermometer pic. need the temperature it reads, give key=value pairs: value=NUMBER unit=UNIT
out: value=38 unit=°C
